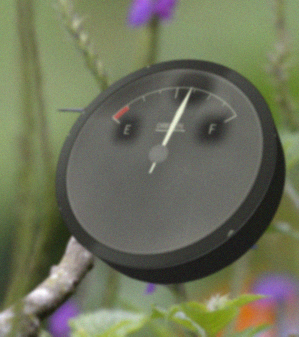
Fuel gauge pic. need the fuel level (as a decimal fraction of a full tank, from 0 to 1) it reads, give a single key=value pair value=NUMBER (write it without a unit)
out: value=0.625
